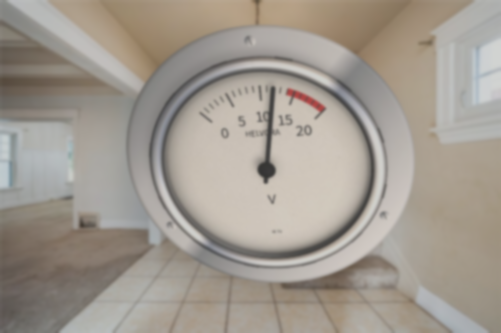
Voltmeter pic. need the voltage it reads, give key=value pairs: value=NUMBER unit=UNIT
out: value=12 unit=V
